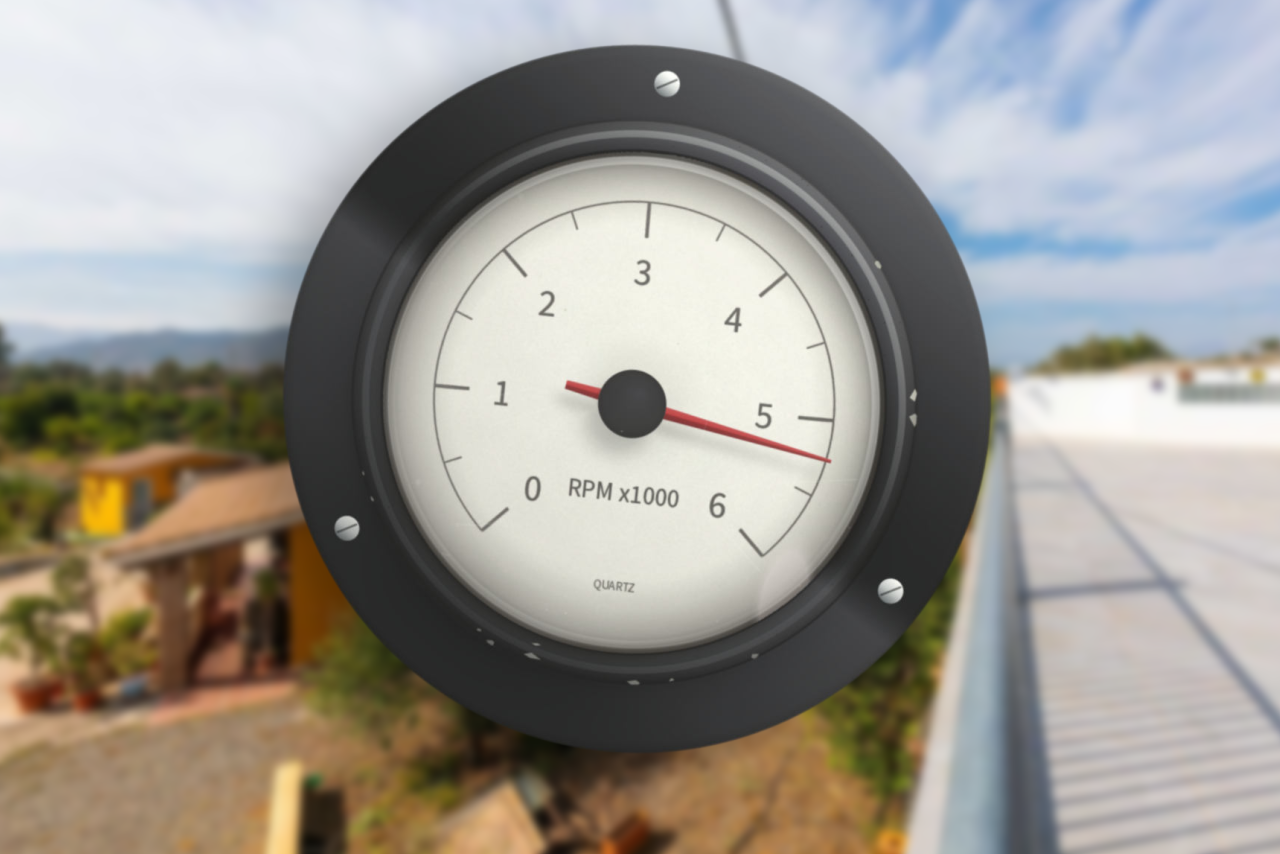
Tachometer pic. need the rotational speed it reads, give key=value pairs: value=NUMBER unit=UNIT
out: value=5250 unit=rpm
